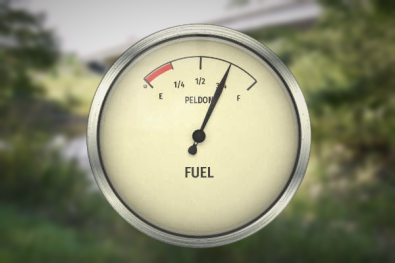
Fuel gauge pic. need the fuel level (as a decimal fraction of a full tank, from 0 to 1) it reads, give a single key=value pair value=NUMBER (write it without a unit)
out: value=0.75
